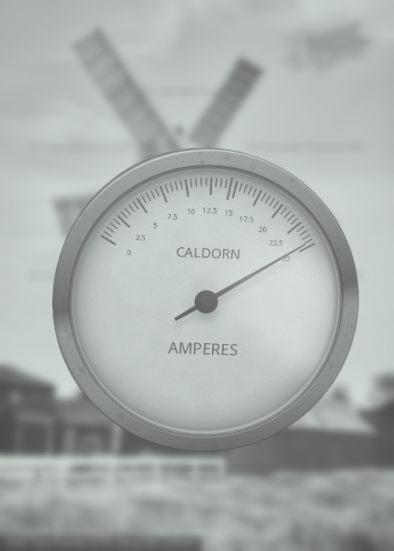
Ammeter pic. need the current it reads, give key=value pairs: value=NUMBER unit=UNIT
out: value=24.5 unit=A
